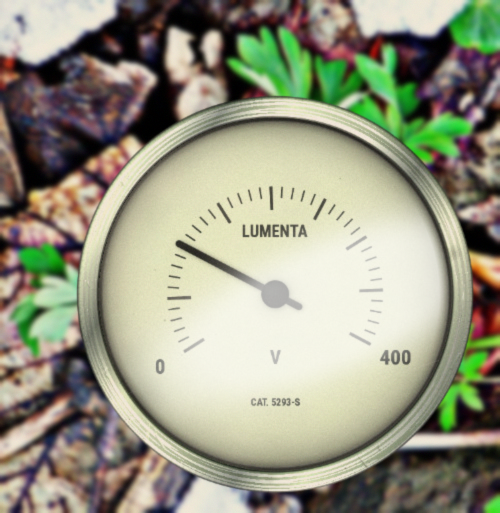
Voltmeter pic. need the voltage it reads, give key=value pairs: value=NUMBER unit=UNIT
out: value=100 unit=V
